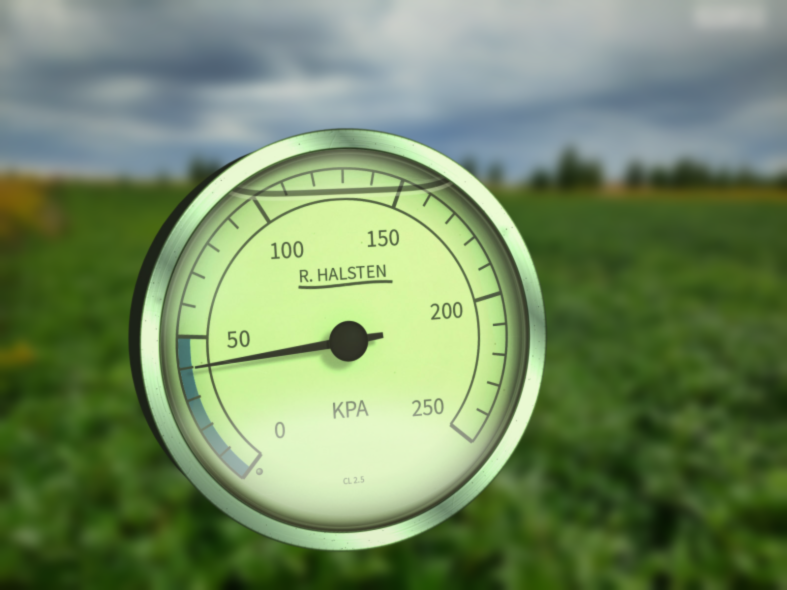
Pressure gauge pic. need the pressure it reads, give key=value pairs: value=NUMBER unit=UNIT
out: value=40 unit=kPa
